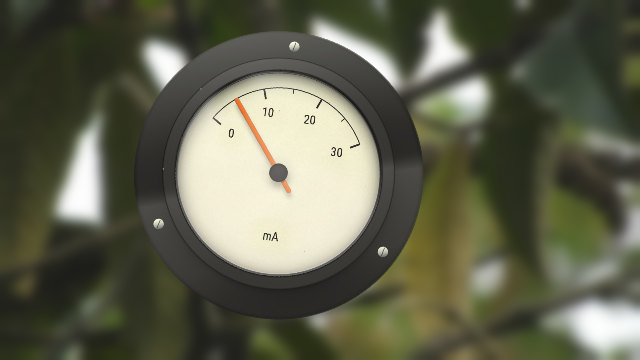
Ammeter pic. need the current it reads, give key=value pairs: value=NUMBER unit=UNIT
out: value=5 unit=mA
